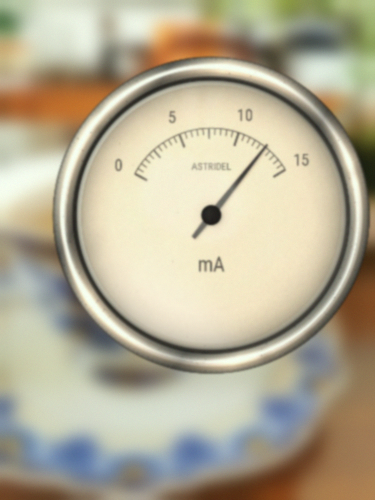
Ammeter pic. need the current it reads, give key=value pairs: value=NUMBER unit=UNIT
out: value=12.5 unit=mA
